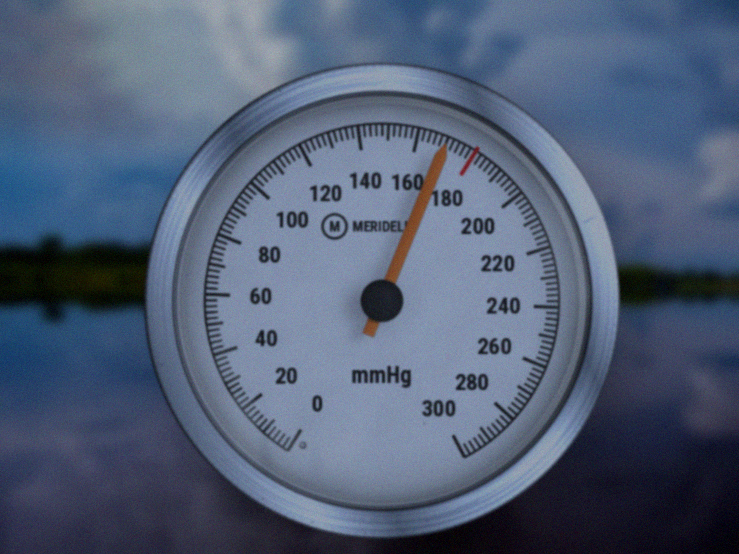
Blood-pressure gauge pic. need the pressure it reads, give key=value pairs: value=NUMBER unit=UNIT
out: value=170 unit=mmHg
